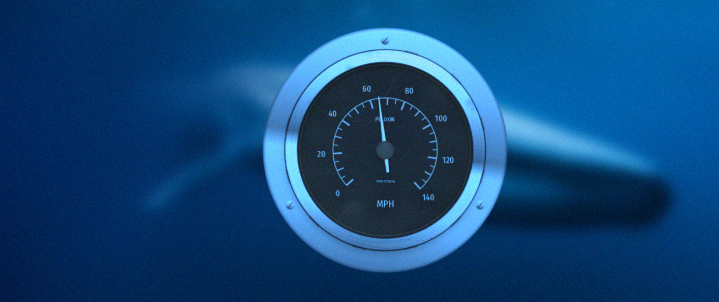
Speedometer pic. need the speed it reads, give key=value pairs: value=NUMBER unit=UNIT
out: value=65 unit=mph
